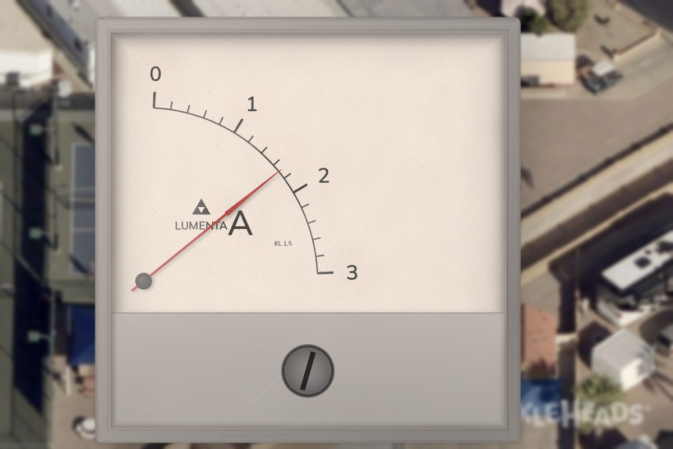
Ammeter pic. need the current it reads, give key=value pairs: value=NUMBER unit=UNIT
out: value=1.7 unit=A
